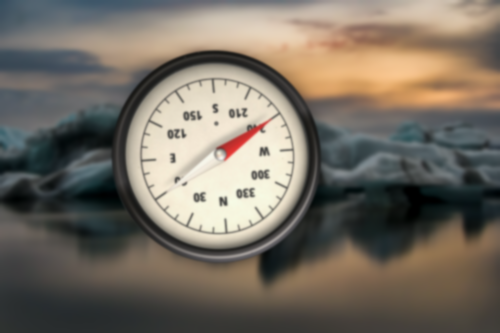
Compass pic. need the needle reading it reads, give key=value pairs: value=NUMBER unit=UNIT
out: value=240 unit=°
